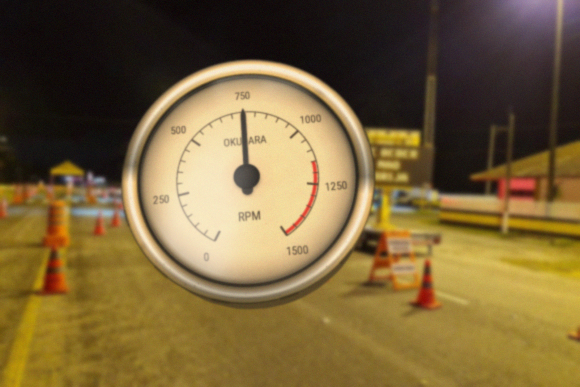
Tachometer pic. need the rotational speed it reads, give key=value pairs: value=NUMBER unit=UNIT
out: value=750 unit=rpm
